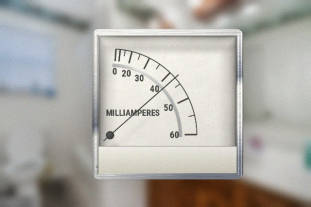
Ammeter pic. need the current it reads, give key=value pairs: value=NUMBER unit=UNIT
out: value=42.5 unit=mA
